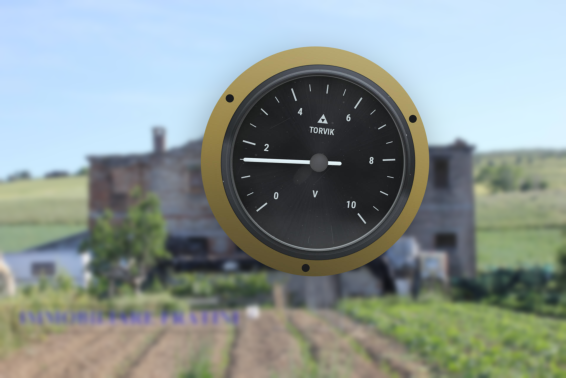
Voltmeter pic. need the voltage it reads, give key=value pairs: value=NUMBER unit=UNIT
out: value=1.5 unit=V
